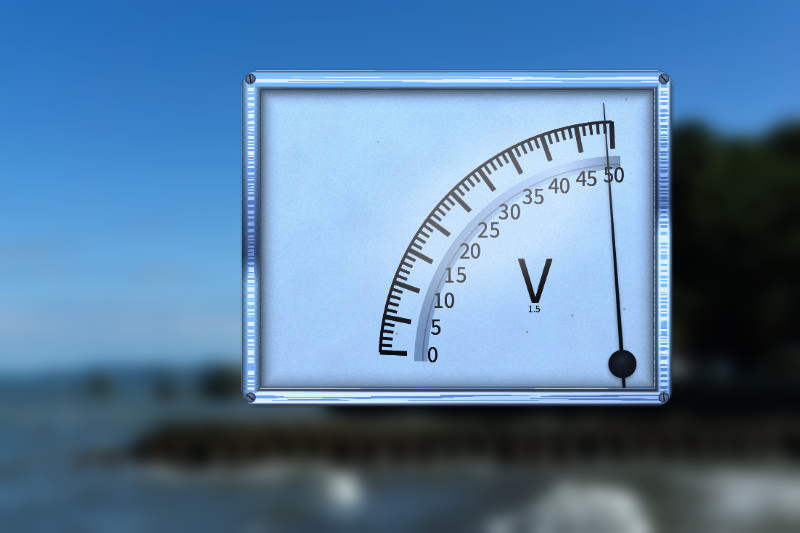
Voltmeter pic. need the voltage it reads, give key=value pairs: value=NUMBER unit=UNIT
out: value=49 unit=V
